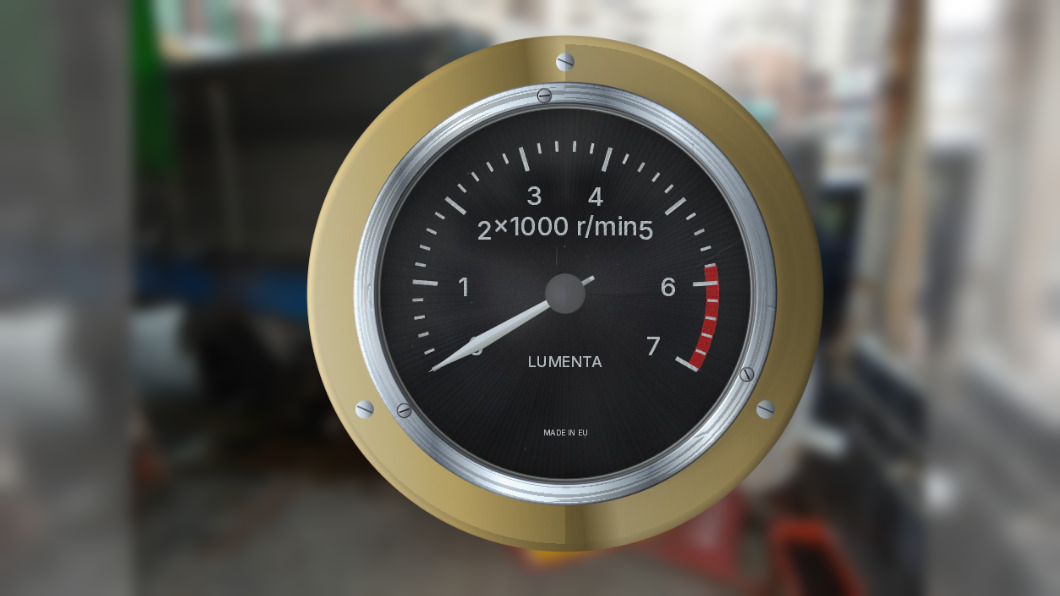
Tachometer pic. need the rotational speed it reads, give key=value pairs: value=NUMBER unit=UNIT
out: value=0 unit=rpm
